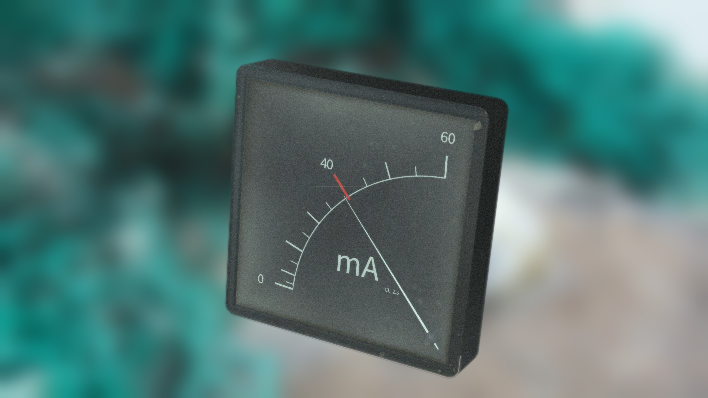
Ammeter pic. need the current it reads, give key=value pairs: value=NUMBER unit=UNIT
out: value=40 unit=mA
